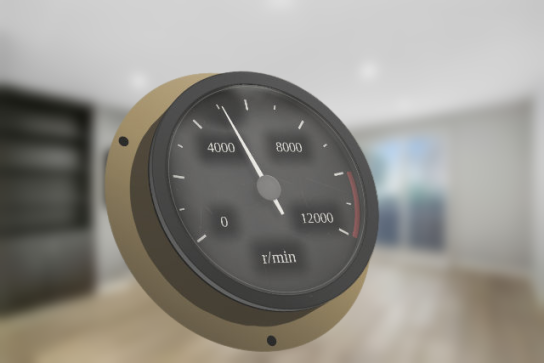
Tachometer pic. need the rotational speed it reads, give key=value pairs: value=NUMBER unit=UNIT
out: value=5000 unit=rpm
